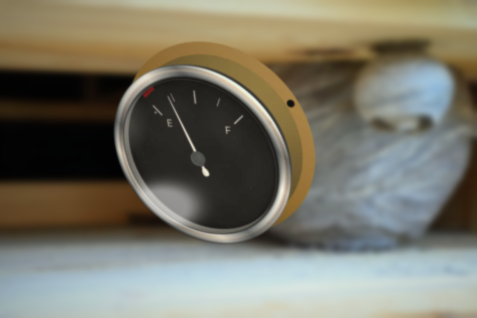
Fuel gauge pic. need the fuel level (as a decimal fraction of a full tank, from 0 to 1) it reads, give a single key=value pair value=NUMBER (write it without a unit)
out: value=0.25
